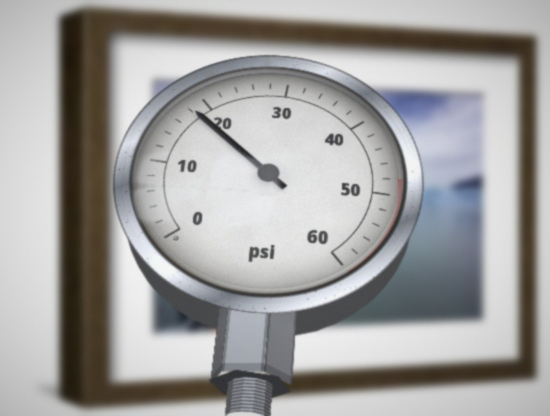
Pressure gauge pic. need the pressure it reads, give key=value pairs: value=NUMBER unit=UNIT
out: value=18 unit=psi
